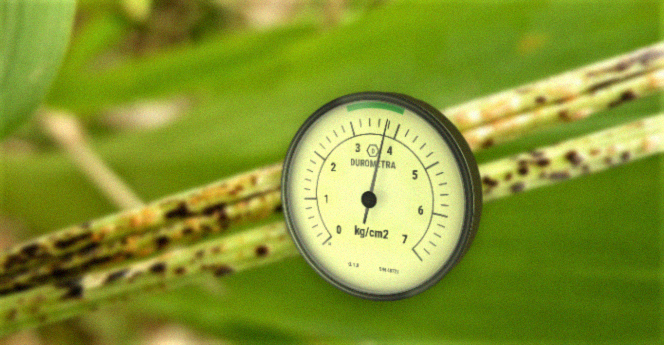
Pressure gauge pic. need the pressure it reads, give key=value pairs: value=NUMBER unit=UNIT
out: value=3.8 unit=kg/cm²
